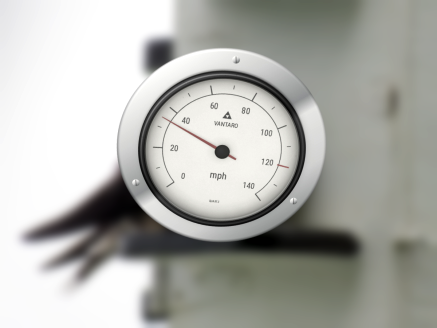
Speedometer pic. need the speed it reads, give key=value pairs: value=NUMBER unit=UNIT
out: value=35 unit=mph
